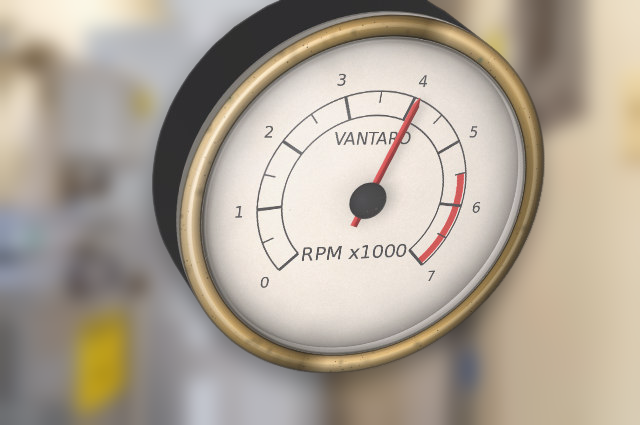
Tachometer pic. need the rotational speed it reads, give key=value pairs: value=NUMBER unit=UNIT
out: value=4000 unit=rpm
